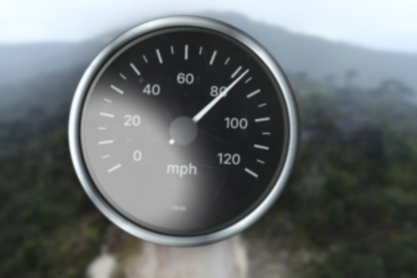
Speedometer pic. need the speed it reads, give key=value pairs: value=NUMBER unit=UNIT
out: value=82.5 unit=mph
